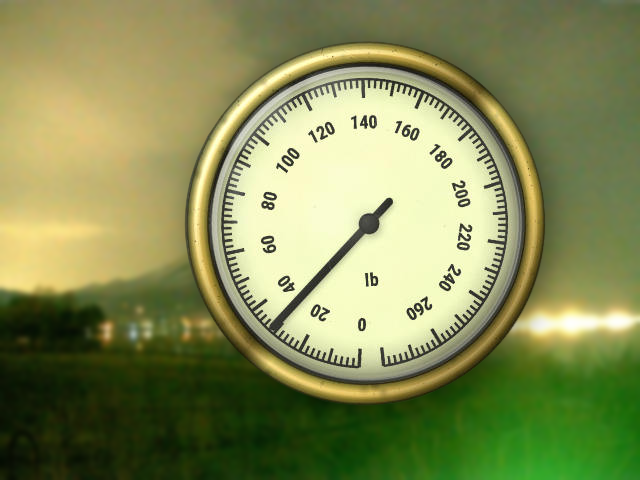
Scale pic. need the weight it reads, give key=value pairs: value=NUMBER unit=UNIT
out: value=32 unit=lb
